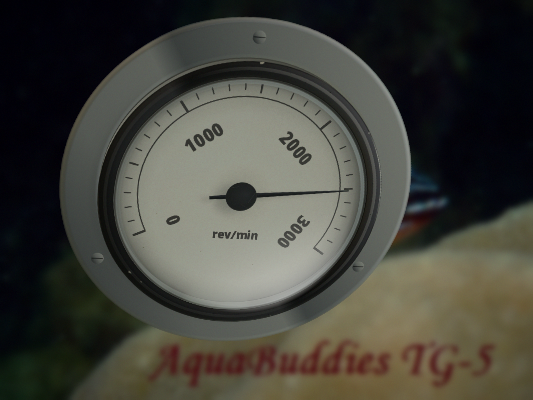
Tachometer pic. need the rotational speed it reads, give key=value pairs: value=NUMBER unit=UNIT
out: value=2500 unit=rpm
